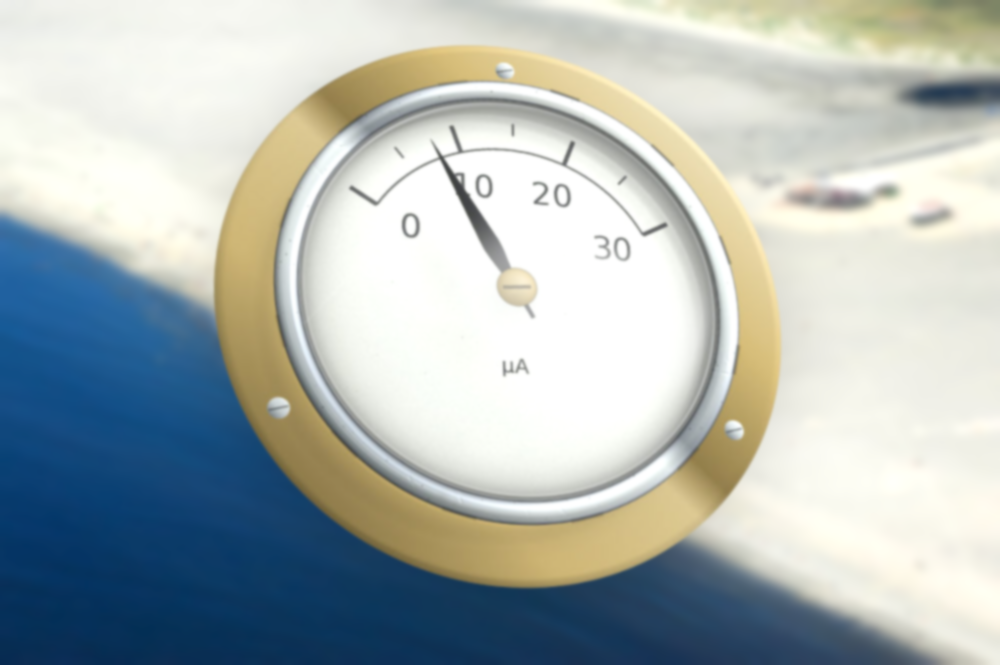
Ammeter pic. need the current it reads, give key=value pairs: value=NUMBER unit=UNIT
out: value=7.5 unit=µA
